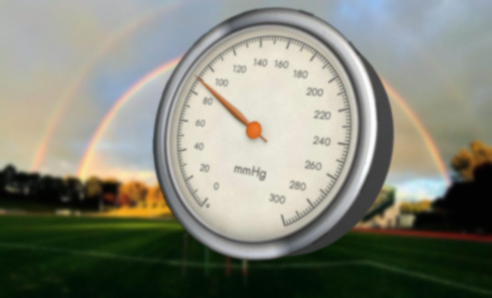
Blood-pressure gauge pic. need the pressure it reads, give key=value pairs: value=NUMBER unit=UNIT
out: value=90 unit=mmHg
